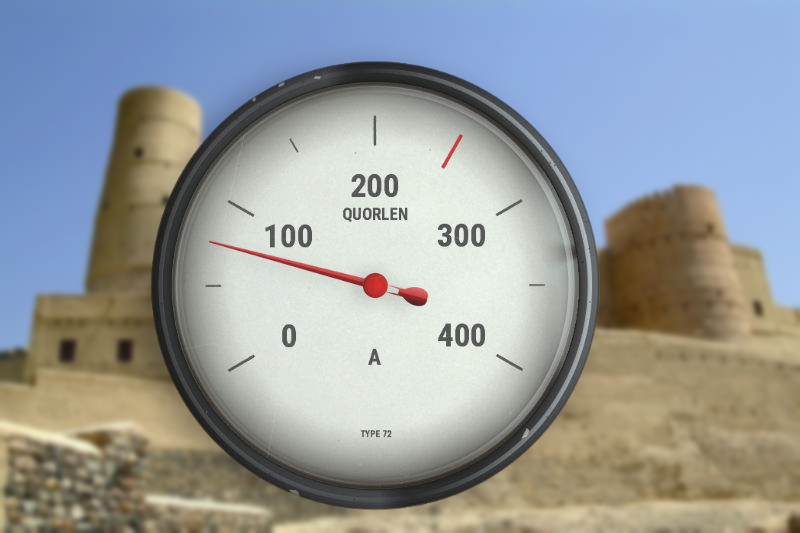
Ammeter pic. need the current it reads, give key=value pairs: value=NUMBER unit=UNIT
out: value=75 unit=A
